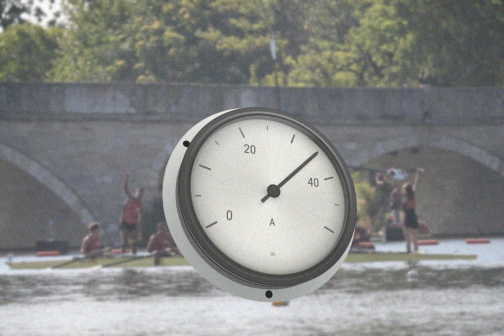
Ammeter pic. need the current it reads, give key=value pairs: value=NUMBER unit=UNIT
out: value=35 unit=A
